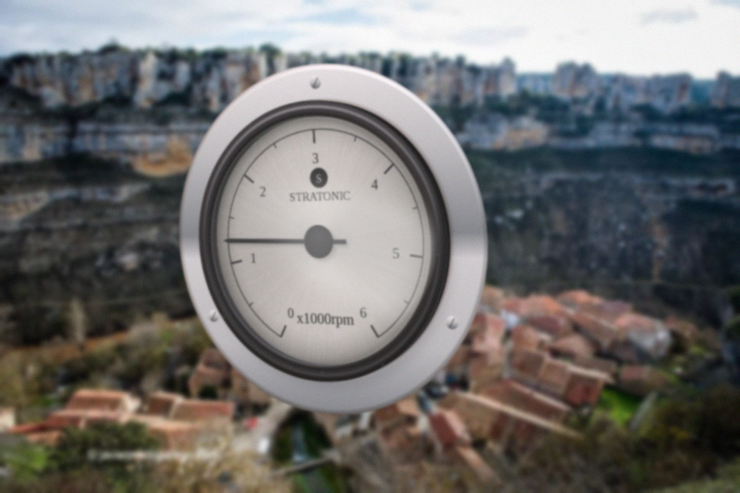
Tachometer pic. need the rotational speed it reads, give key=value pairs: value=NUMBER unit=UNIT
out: value=1250 unit=rpm
